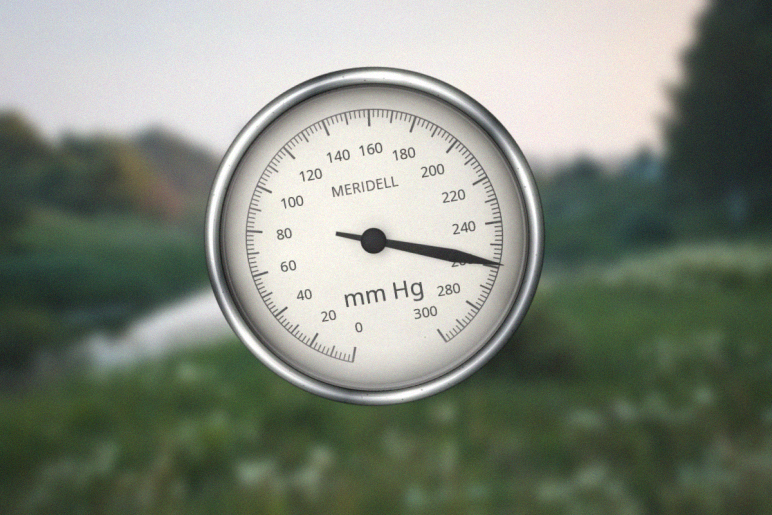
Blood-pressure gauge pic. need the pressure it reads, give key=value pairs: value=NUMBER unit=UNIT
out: value=258 unit=mmHg
